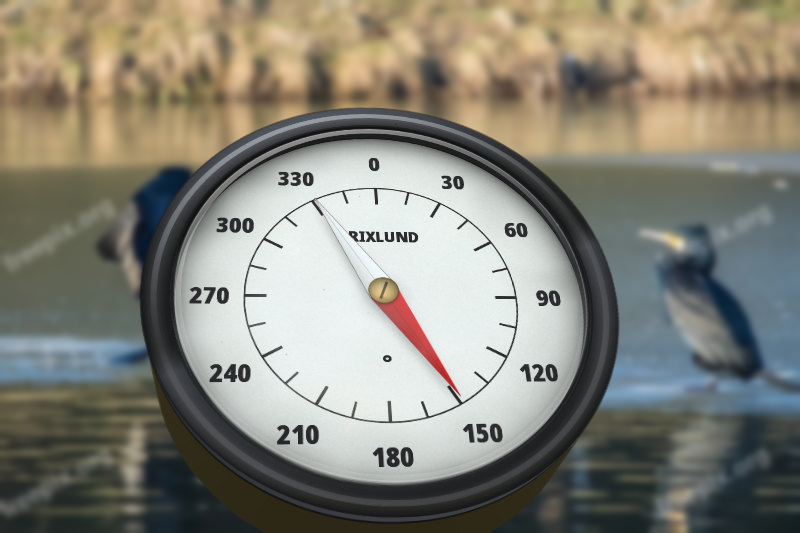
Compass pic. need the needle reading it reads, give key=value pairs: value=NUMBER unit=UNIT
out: value=150 unit=°
